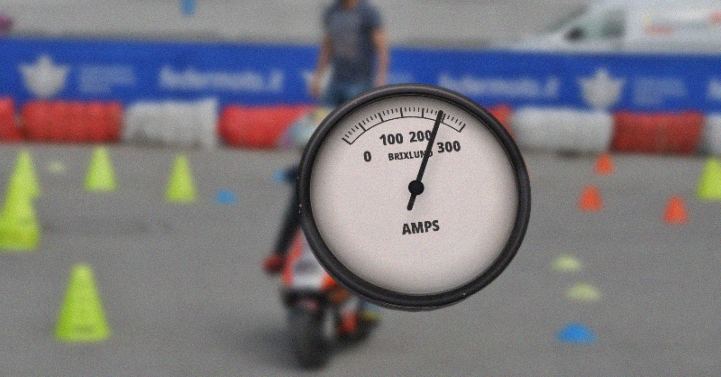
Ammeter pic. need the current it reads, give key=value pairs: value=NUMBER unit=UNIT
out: value=240 unit=A
